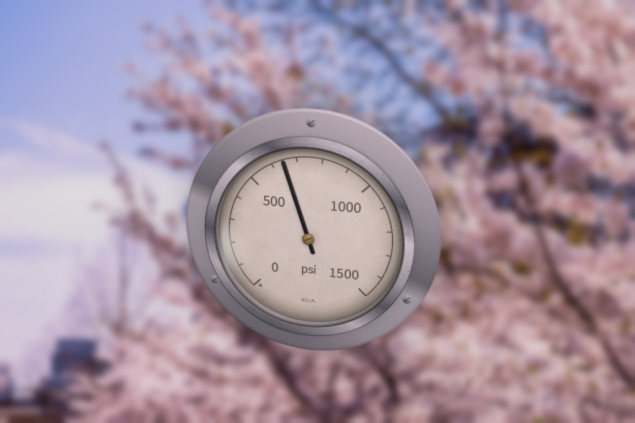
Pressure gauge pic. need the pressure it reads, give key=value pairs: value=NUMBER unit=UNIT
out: value=650 unit=psi
